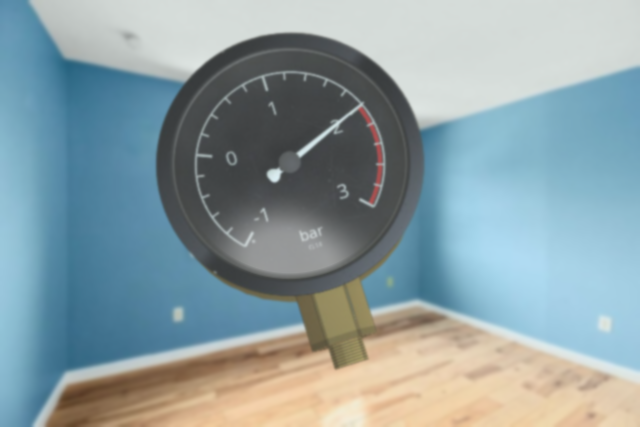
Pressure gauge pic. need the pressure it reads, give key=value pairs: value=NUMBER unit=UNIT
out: value=2 unit=bar
